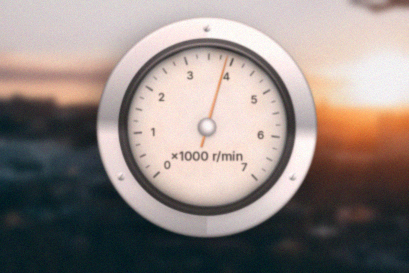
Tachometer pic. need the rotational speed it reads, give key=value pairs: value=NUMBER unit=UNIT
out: value=3875 unit=rpm
